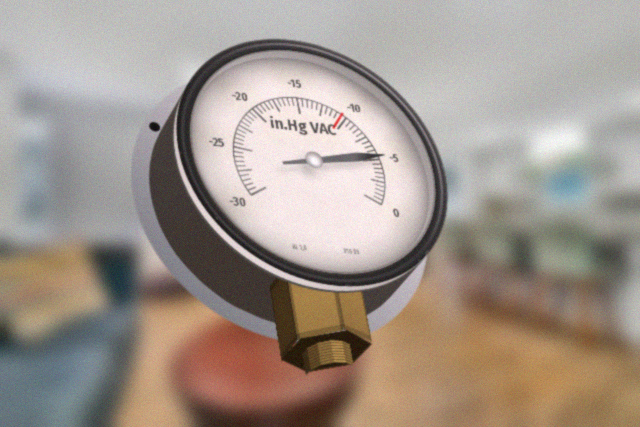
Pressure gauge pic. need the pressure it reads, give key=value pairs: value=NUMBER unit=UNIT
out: value=-5 unit=inHg
